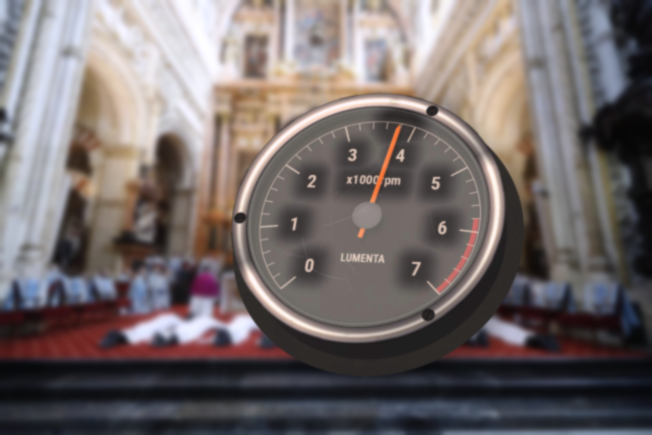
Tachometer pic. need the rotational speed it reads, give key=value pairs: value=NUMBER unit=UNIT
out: value=3800 unit=rpm
